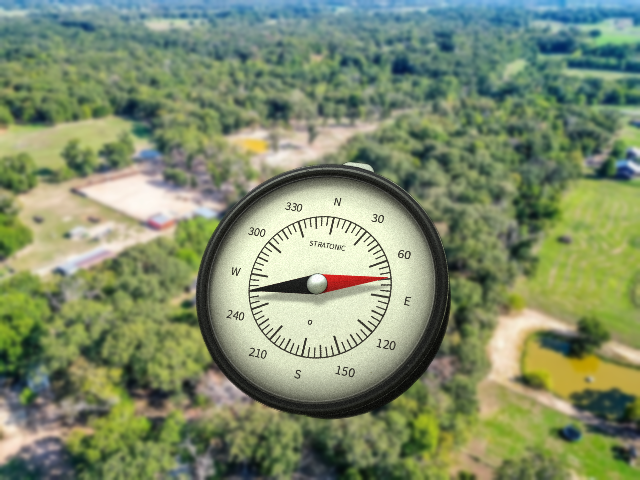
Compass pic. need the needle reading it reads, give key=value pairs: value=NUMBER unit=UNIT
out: value=75 unit=°
